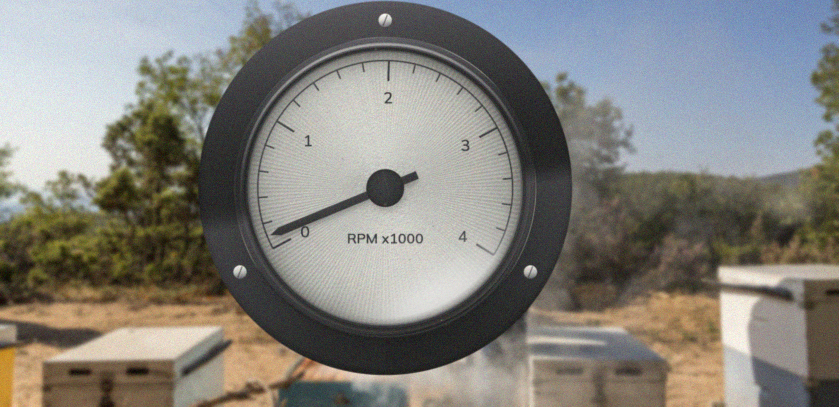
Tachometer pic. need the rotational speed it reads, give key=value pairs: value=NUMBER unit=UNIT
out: value=100 unit=rpm
